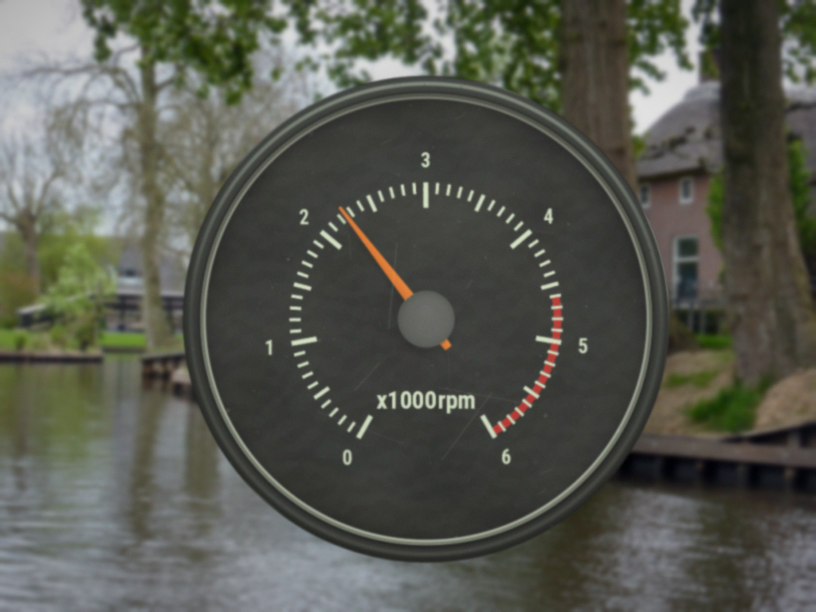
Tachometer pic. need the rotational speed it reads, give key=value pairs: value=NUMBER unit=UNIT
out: value=2250 unit=rpm
